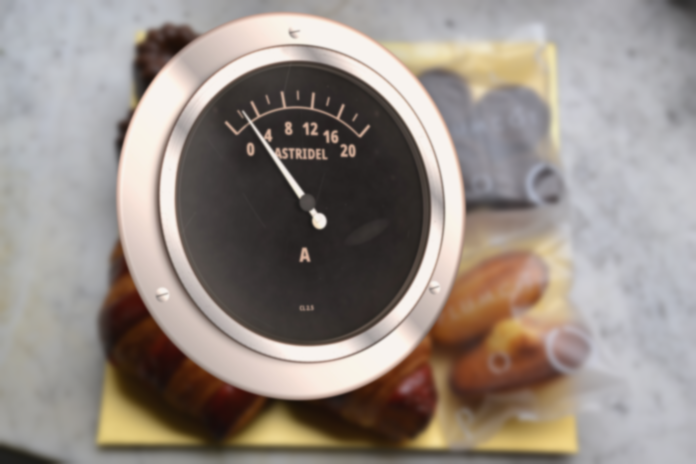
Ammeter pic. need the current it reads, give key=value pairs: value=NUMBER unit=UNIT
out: value=2 unit=A
